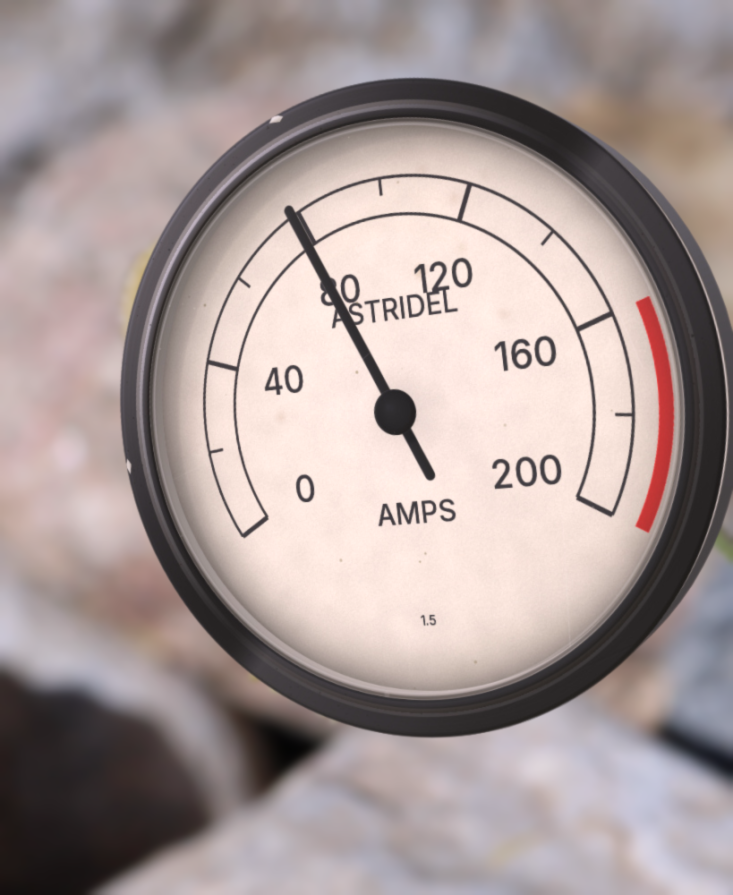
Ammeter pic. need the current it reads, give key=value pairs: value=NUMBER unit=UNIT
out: value=80 unit=A
